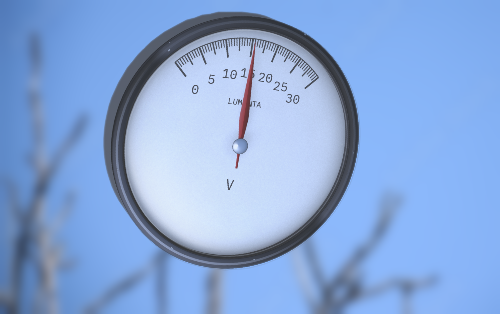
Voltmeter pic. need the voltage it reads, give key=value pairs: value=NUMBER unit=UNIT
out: value=15 unit=V
